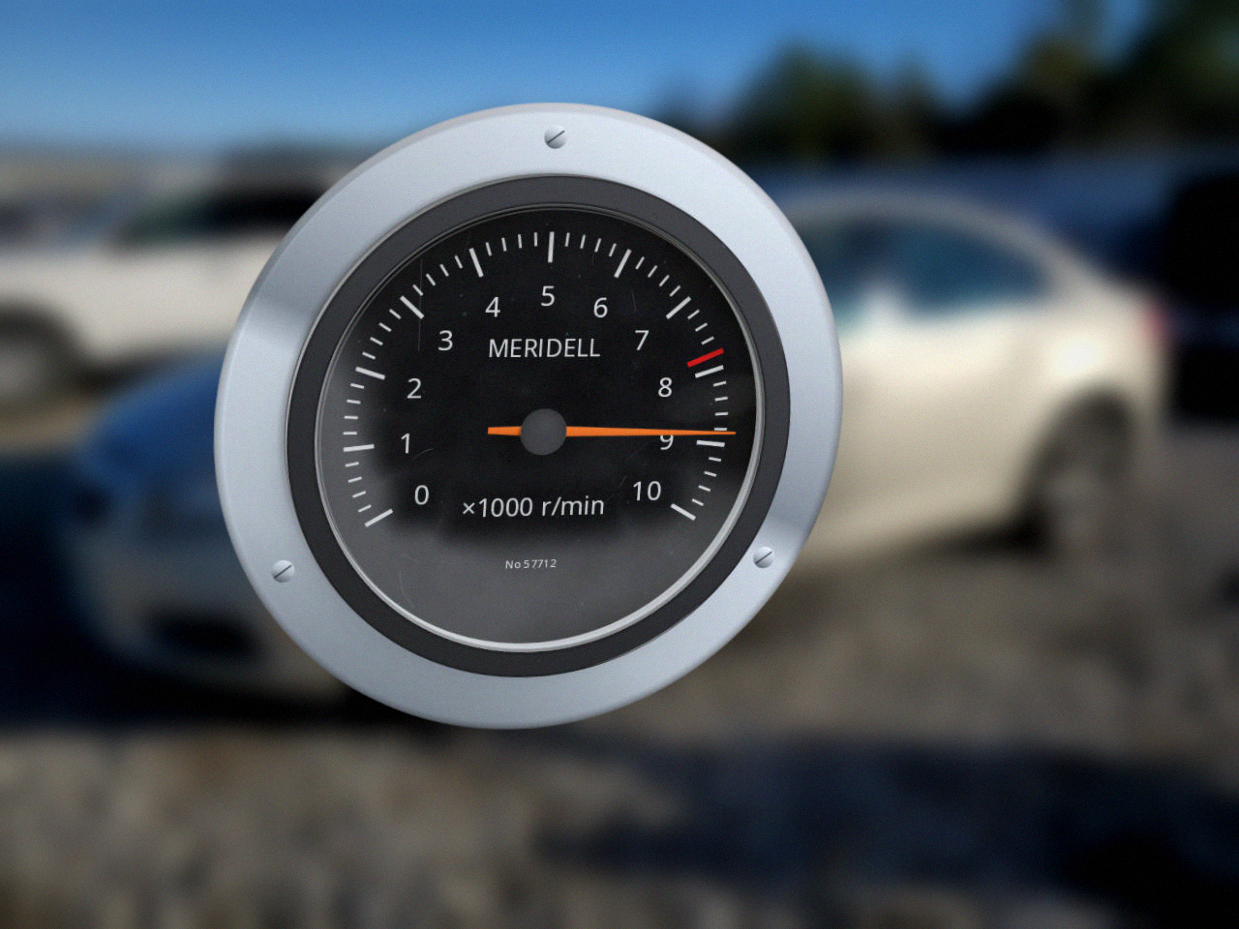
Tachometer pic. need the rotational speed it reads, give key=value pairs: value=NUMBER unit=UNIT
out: value=8800 unit=rpm
